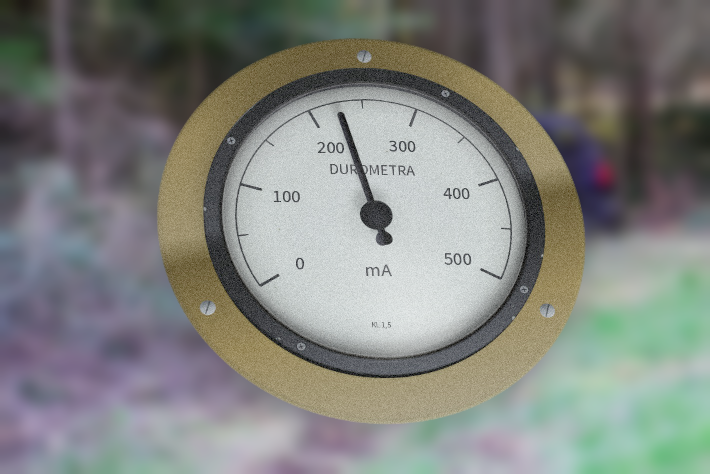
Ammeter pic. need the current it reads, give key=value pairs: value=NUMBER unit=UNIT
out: value=225 unit=mA
